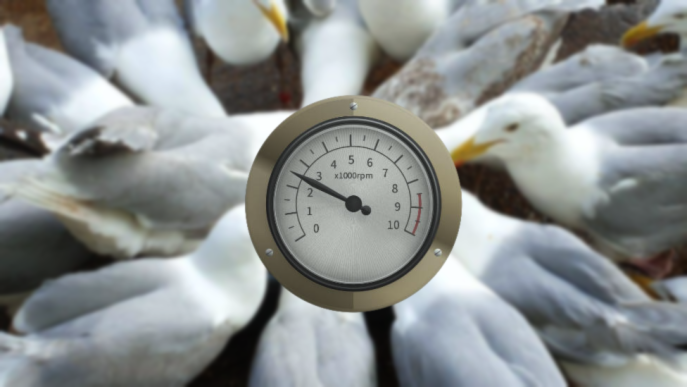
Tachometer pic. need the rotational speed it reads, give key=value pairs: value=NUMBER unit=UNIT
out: value=2500 unit=rpm
